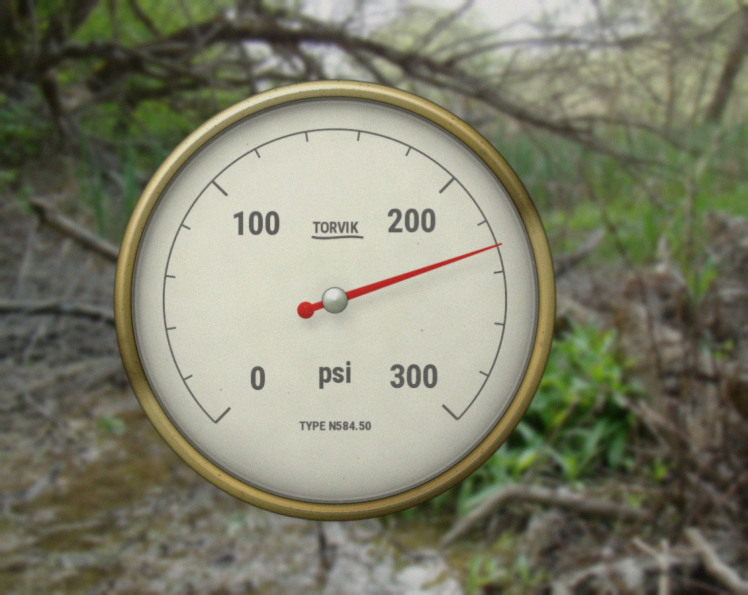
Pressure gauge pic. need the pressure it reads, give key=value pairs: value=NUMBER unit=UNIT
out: value=230 unit=psi
